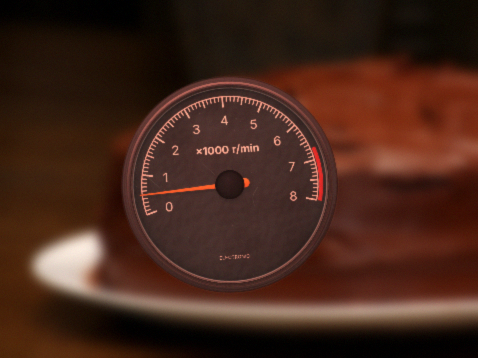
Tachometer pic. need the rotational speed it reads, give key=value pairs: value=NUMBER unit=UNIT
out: value=500 unit=rpm
